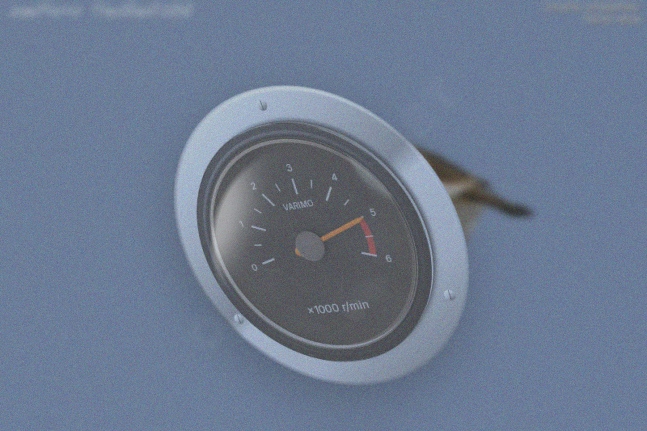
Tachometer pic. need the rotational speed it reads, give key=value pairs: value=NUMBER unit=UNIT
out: value=5000 unit=rpm
